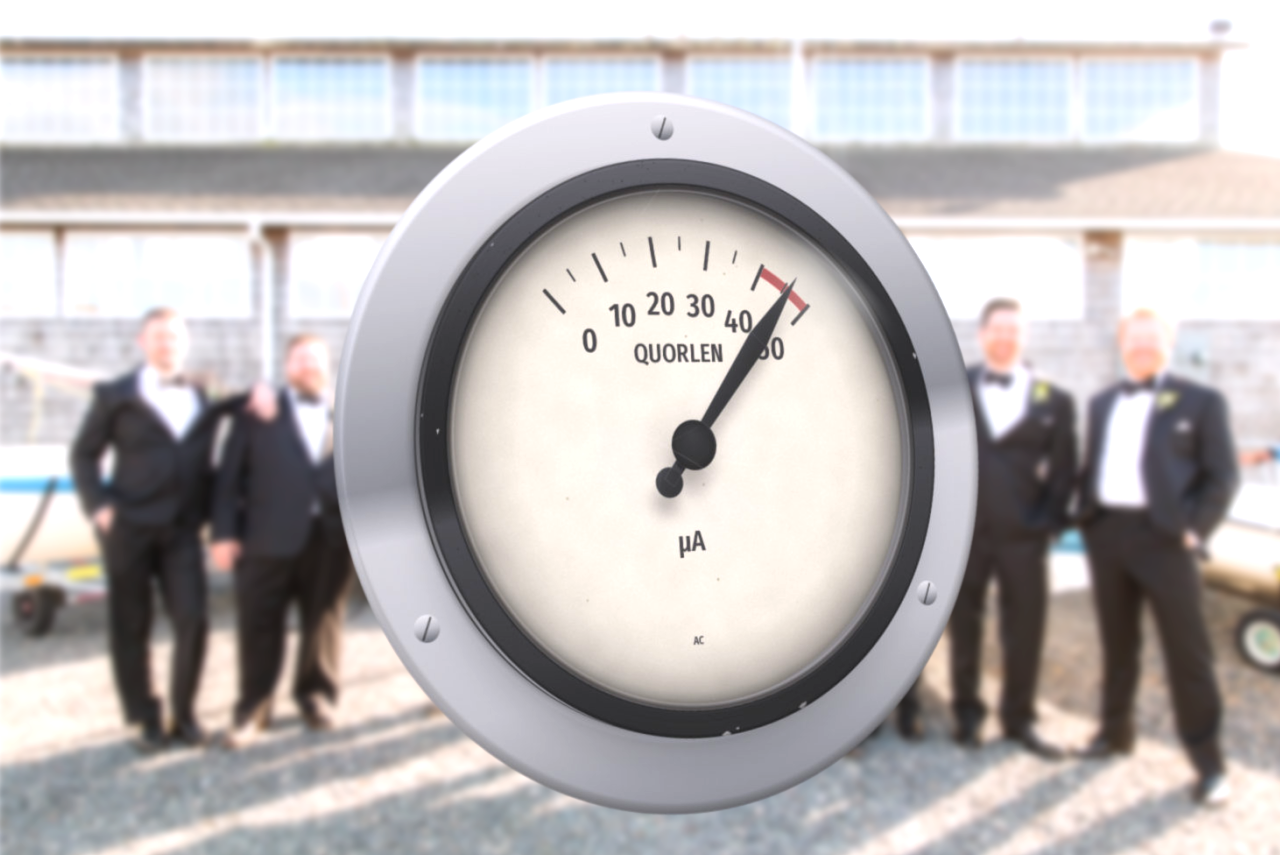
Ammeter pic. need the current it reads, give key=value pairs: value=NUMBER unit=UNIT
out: value=45 unit=µA
